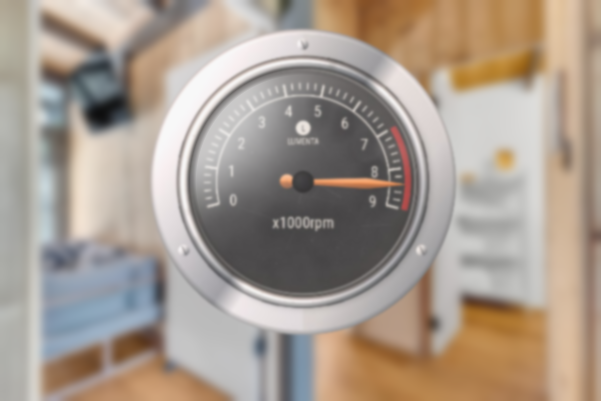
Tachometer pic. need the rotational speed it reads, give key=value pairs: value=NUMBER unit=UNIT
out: value=8400 unit=rpm
